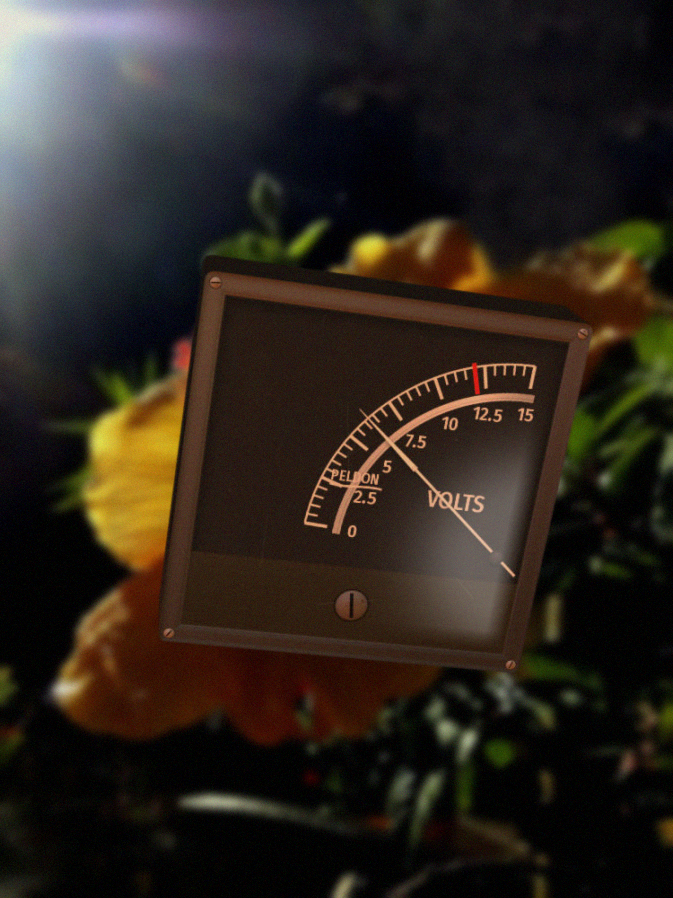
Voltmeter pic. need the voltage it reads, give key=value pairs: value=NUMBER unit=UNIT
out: value=6.25 unit=V
